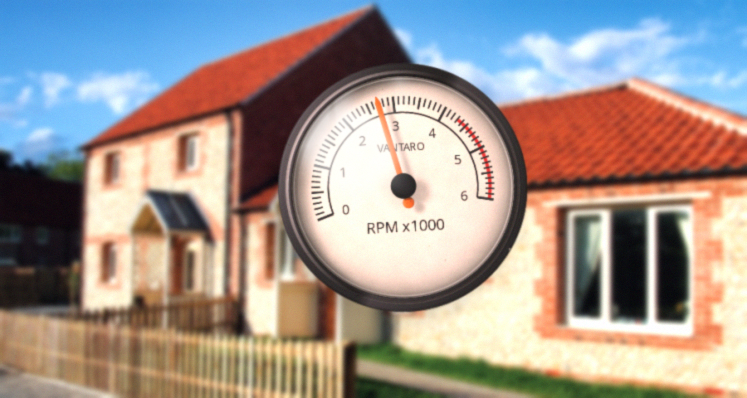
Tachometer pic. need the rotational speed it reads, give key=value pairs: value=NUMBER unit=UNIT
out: value=2700 unit=rpm
